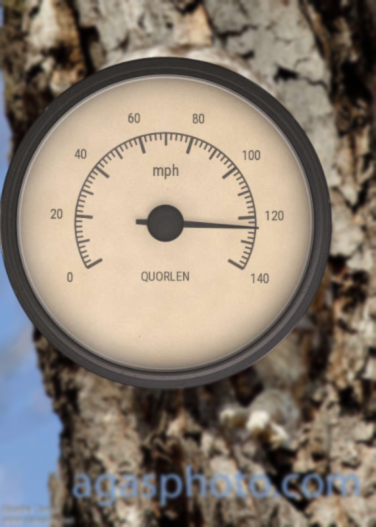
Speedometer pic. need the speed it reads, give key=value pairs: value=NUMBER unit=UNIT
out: value=124 unit=mph
